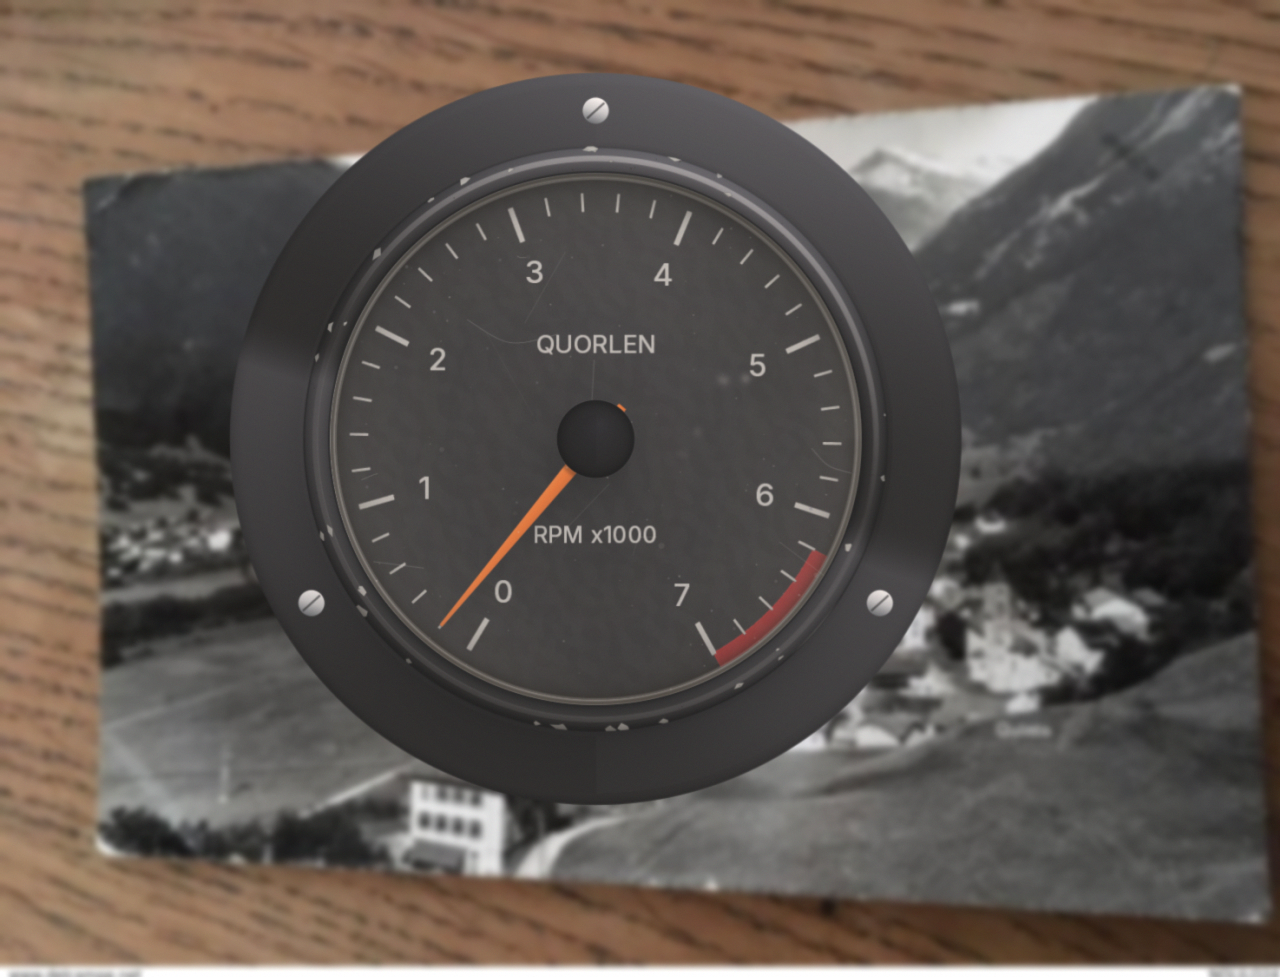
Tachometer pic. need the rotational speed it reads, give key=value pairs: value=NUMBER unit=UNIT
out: value=200 unit=rpm
